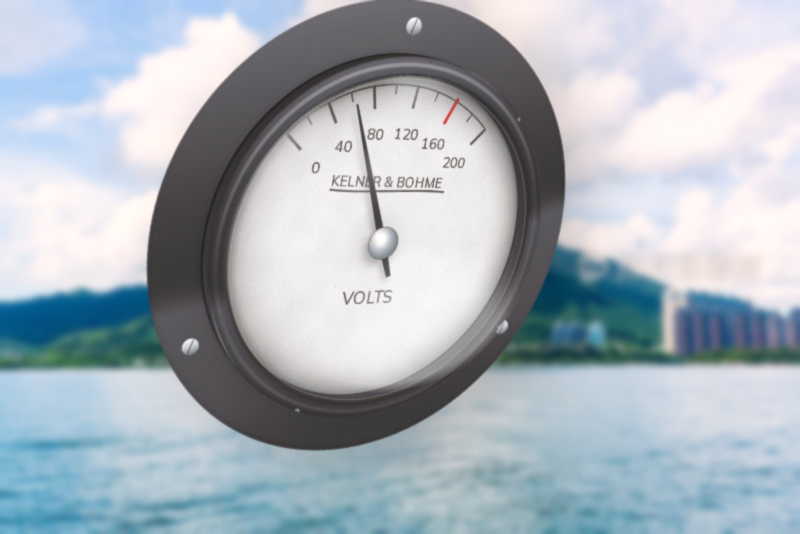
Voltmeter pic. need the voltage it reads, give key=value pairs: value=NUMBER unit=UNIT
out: value=60 unit=V
